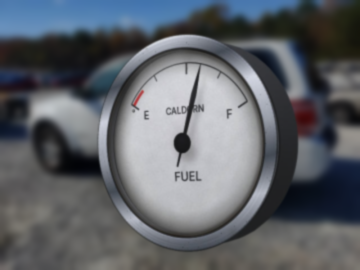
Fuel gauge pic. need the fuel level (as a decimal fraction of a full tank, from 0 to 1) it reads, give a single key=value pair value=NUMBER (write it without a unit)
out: value=0.625
